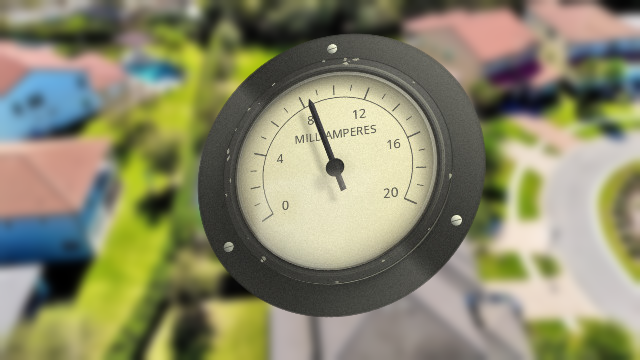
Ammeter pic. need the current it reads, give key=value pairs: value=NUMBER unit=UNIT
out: value=8.5 unit=mA
